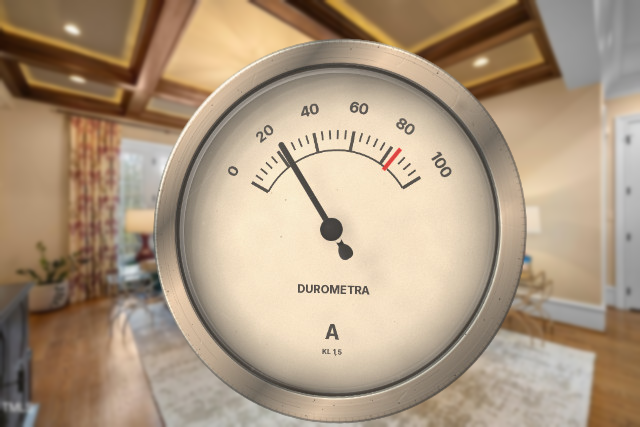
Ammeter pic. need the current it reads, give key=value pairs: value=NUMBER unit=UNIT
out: value=24 unit=A
